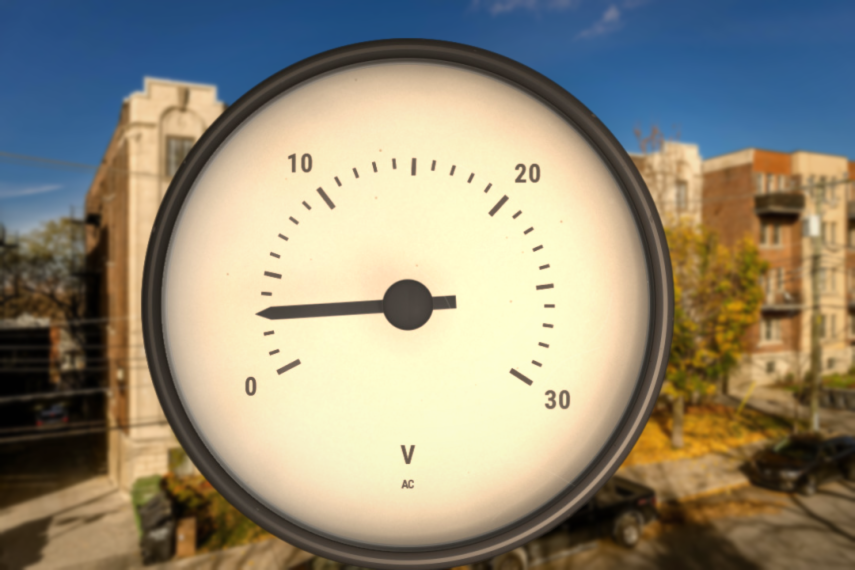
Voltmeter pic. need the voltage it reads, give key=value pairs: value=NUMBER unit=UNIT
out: value=3 unit=V
